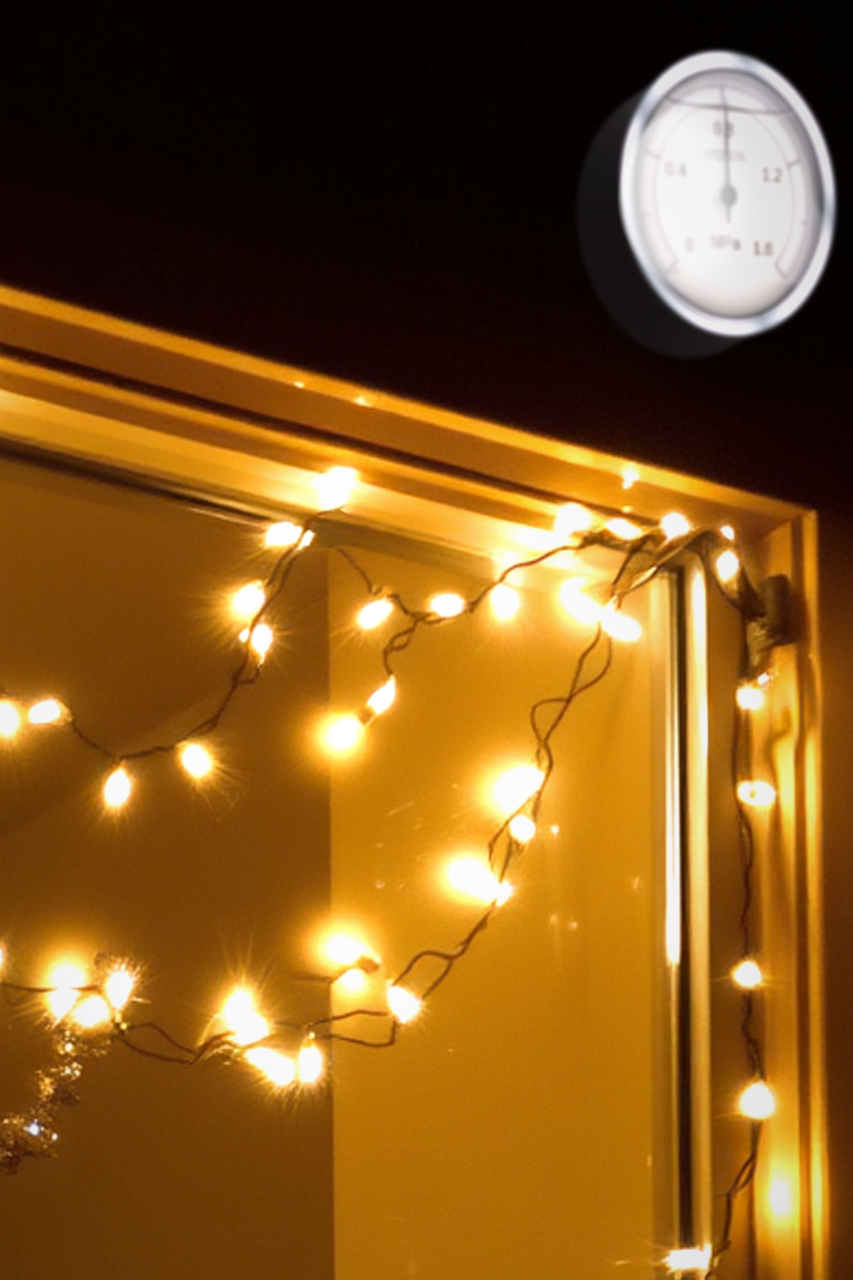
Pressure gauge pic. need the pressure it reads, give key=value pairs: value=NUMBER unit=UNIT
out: value=0.8 unit=MPa
